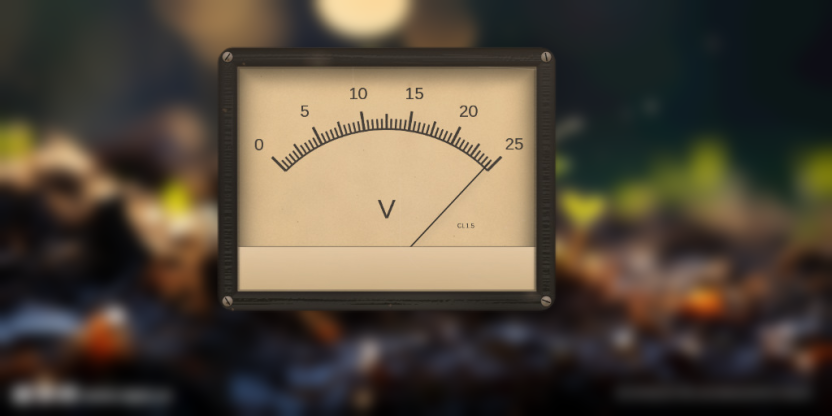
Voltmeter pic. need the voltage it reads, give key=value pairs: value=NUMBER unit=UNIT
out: value=24.5 unit=V
